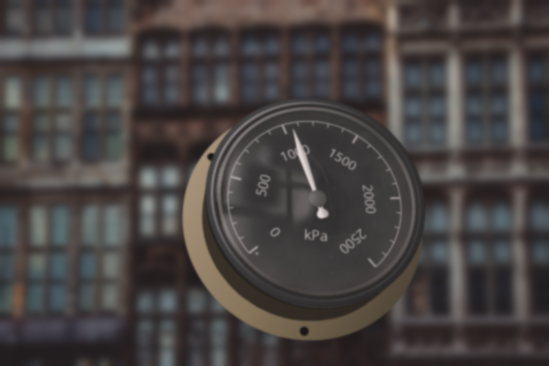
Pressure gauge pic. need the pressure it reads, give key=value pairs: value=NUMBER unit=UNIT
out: value=1050 unit=kPa
